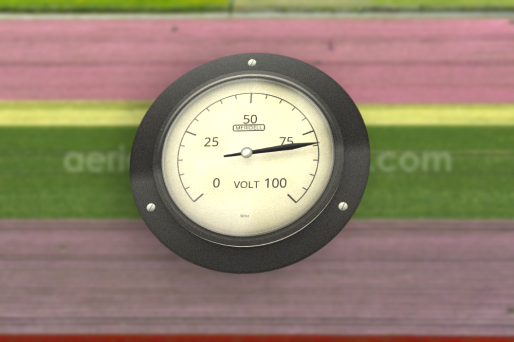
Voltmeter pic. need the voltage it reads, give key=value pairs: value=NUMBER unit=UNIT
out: value=80 unit=V
